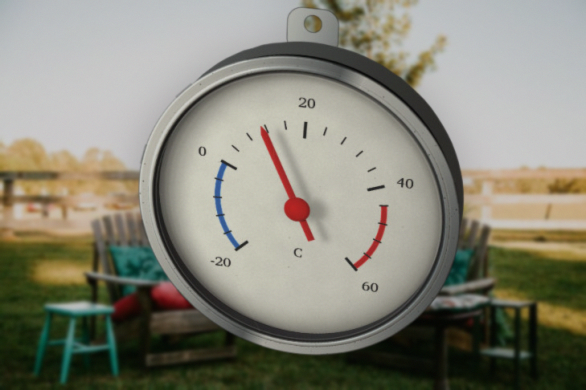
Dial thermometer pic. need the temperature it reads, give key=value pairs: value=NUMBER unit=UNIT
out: value=12 unit=°C
